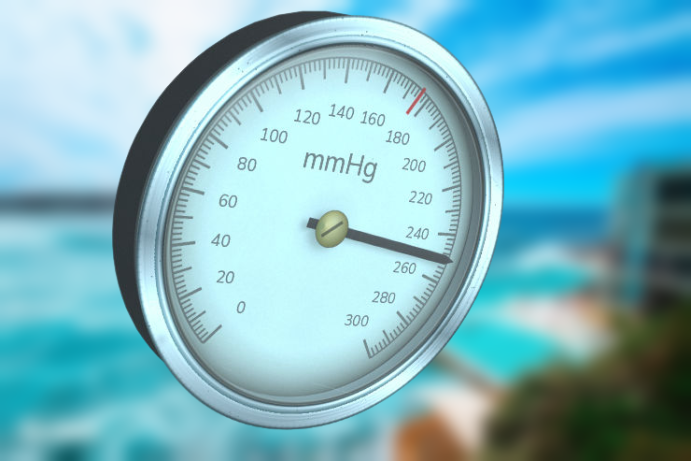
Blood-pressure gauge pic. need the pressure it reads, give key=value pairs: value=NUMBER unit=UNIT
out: value=250 unit=mmHg
